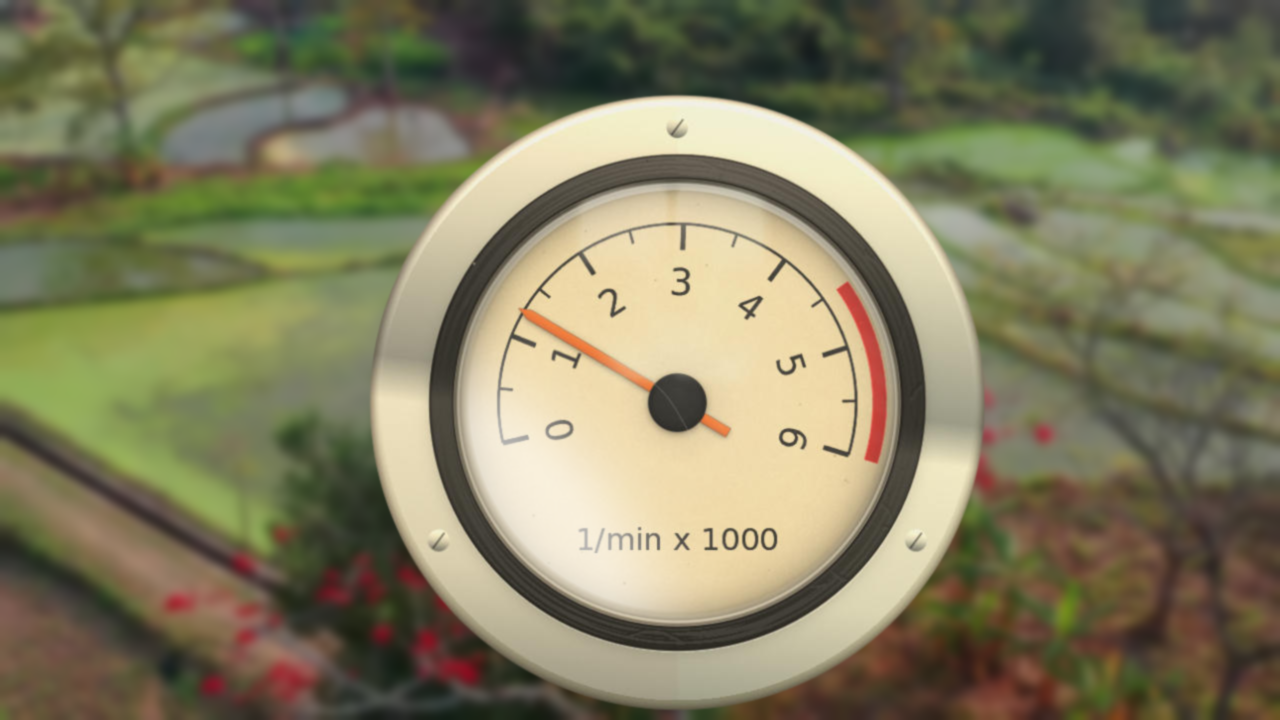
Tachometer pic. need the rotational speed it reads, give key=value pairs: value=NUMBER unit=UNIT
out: value=1250 unit=rpm
